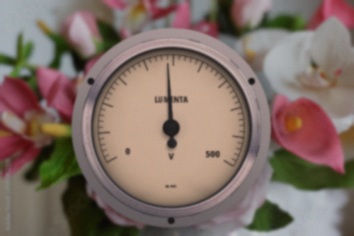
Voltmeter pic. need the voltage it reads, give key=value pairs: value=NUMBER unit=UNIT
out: value=240 unit=V
